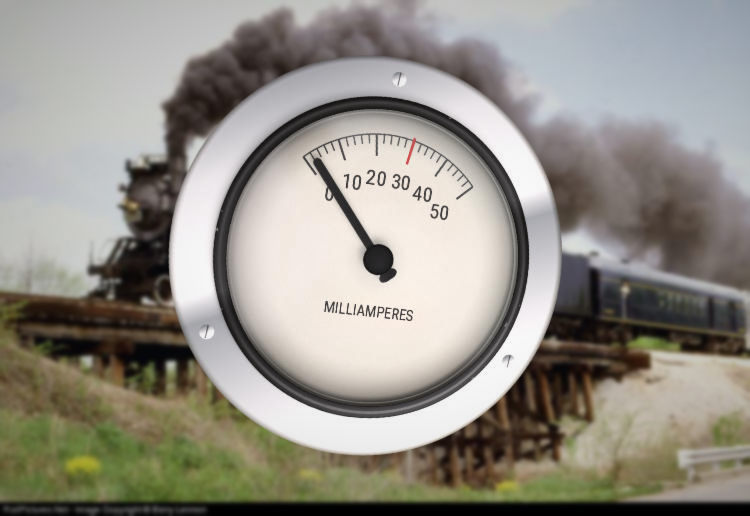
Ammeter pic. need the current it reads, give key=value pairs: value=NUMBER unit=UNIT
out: value=2 unit=mA
